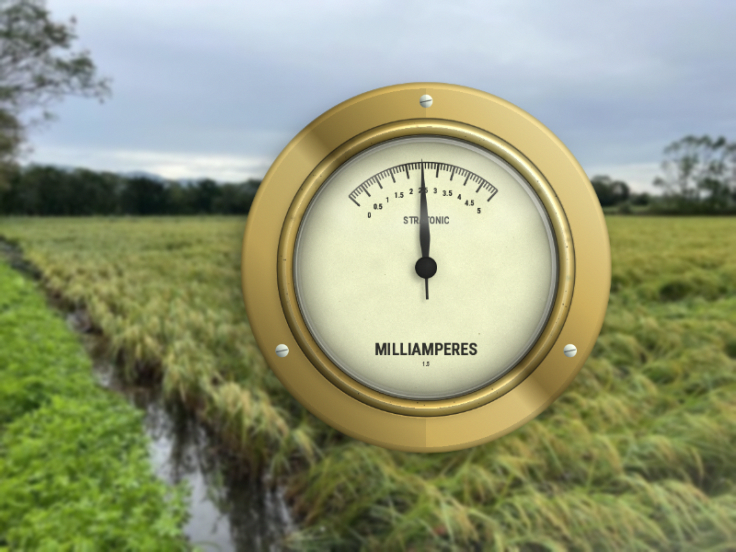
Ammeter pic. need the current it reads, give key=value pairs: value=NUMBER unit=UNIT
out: value=2.5 unit=mA
